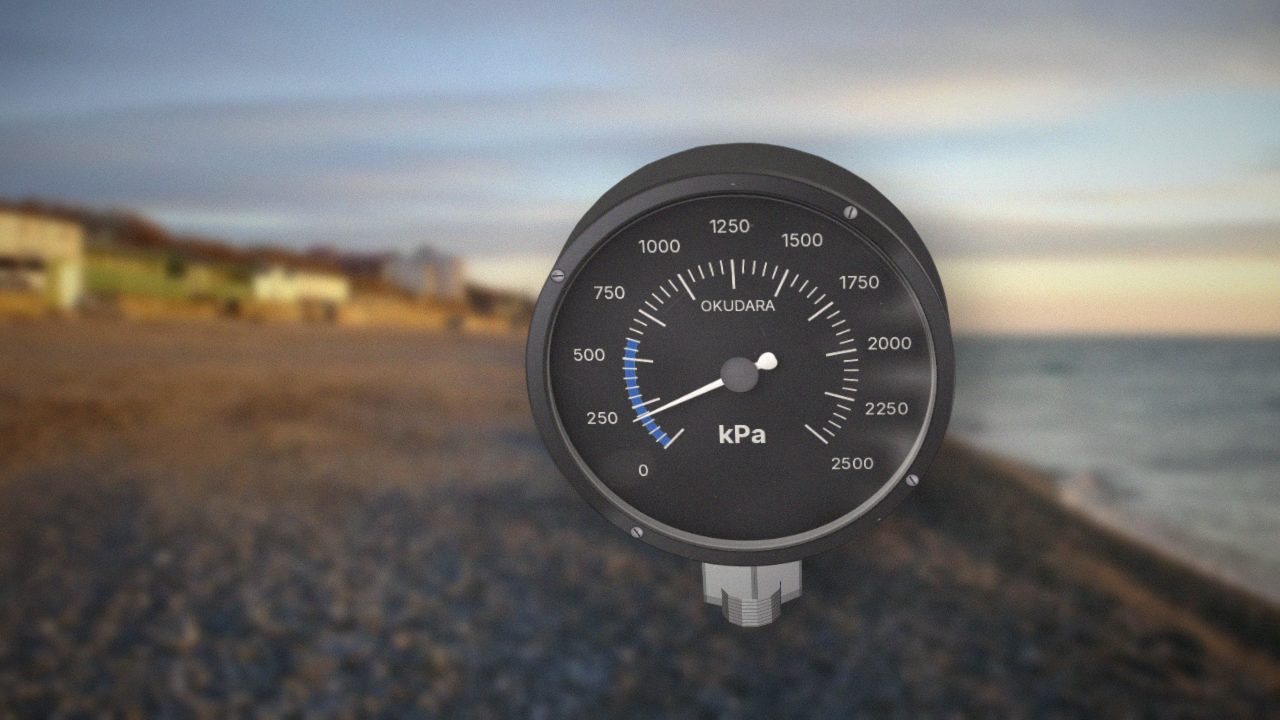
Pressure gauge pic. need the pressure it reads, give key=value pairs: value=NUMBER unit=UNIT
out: value=200 unit=kPa
